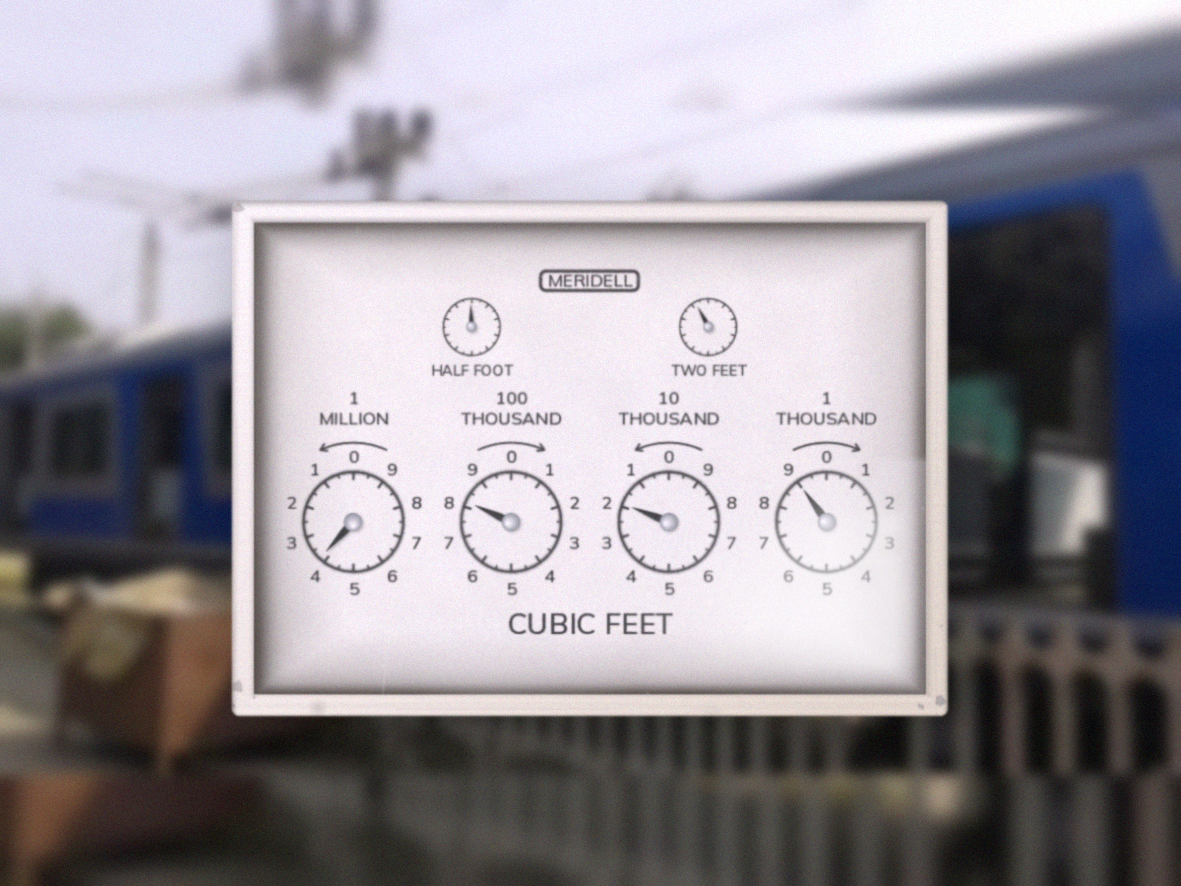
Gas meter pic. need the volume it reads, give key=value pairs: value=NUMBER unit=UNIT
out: value=381900 unit=ft³
